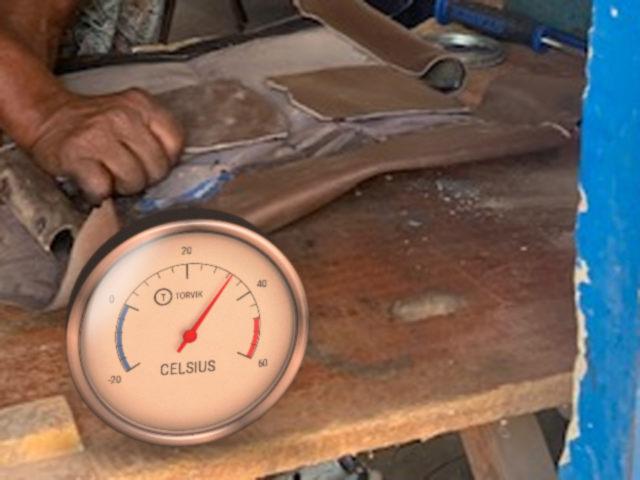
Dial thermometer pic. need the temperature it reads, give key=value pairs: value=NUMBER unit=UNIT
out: value=32 unit=°C
